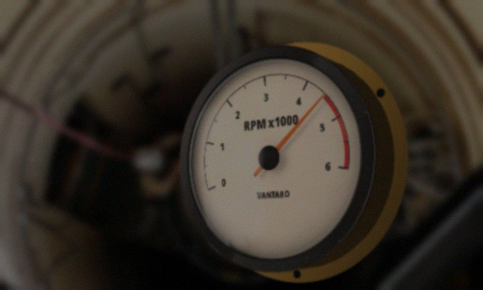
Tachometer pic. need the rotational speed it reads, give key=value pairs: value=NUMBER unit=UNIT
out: value=4500 unit=rpm
